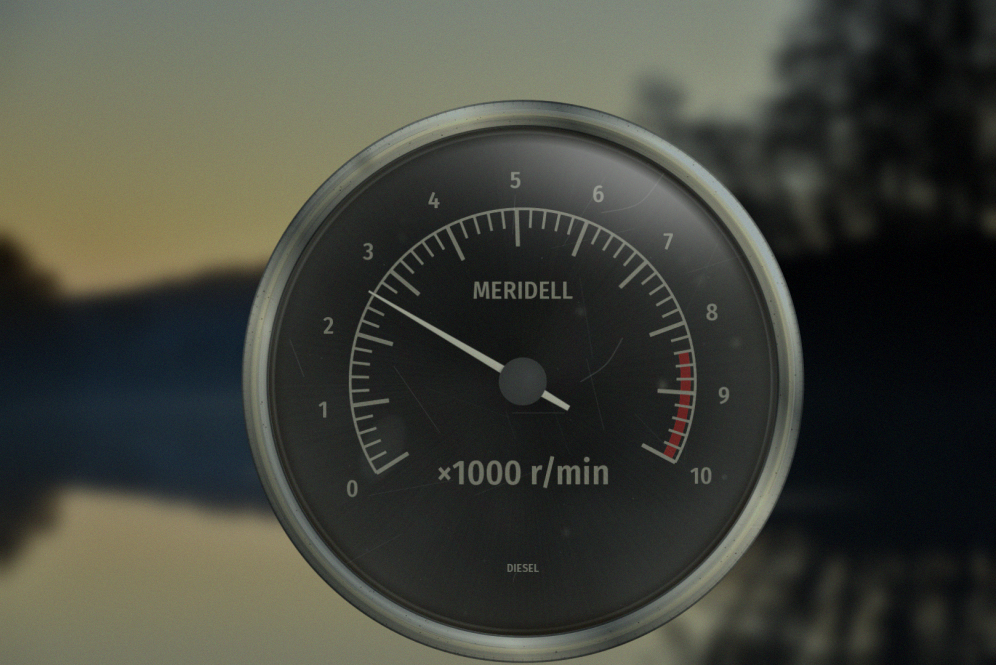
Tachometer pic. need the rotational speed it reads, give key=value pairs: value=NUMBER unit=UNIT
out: value=2600 unit=rpm
